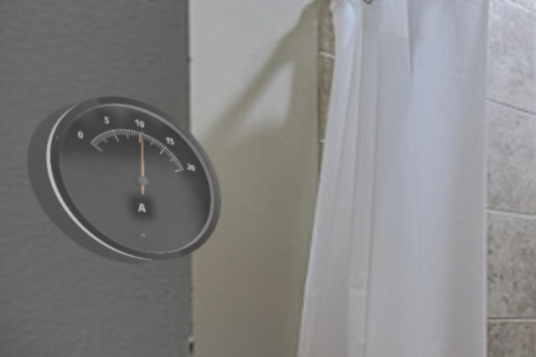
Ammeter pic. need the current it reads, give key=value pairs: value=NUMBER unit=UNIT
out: value=10 unit=A
